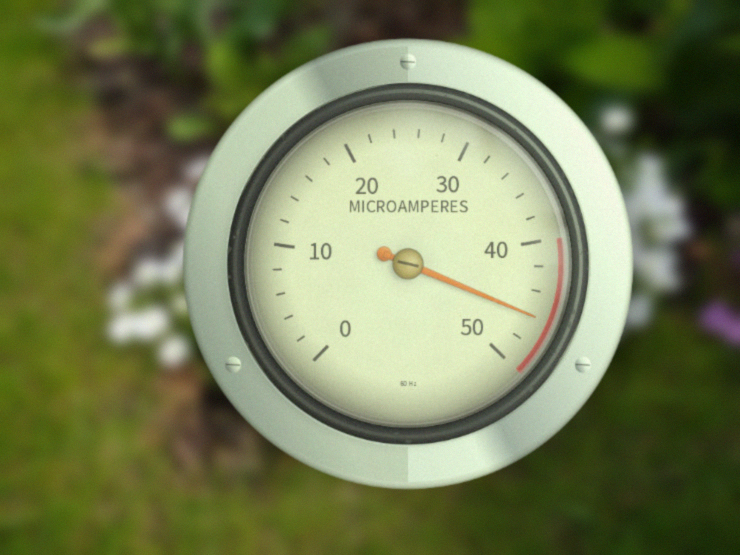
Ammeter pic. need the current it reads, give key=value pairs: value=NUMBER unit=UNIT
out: value=46 unit=µA
